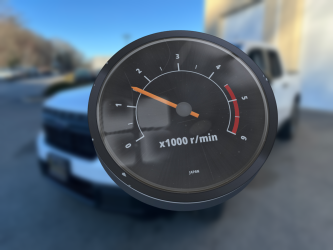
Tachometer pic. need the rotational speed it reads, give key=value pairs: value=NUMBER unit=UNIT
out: value=1500 unit=rpm
